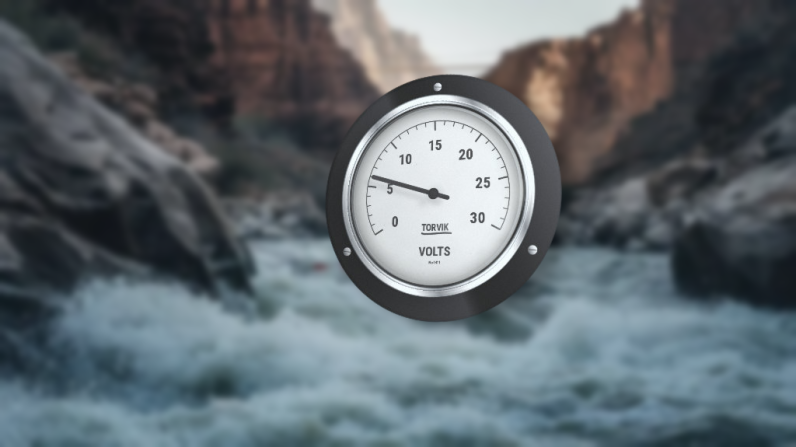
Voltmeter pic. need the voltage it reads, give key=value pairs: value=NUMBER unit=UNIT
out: value=6 unit=V
